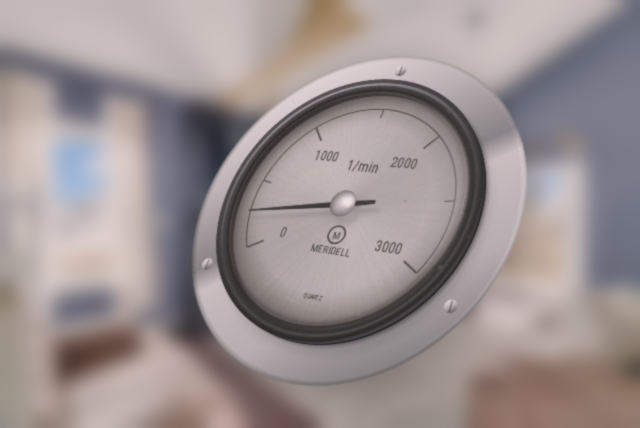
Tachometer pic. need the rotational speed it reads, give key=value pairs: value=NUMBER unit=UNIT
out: value=250 unit=rpm
